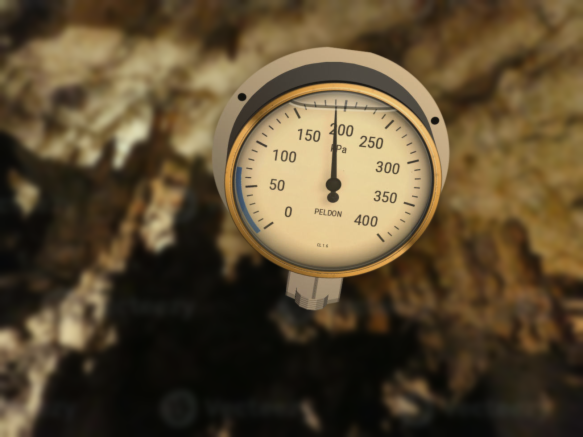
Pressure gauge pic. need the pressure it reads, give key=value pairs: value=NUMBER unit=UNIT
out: value=190 unit=kPa
